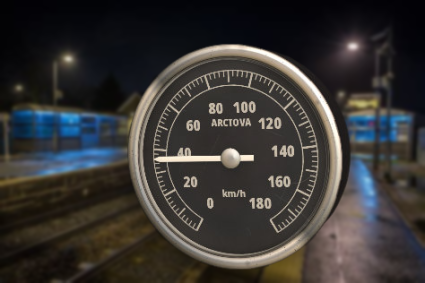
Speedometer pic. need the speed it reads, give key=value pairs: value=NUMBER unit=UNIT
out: value=36 unit=km/h
